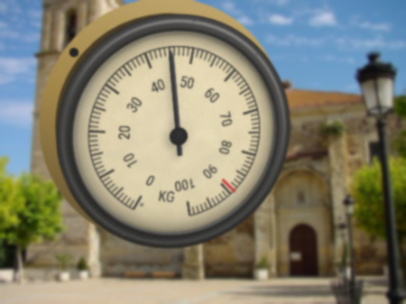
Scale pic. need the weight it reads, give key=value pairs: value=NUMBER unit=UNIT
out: value=45 unit=kg
